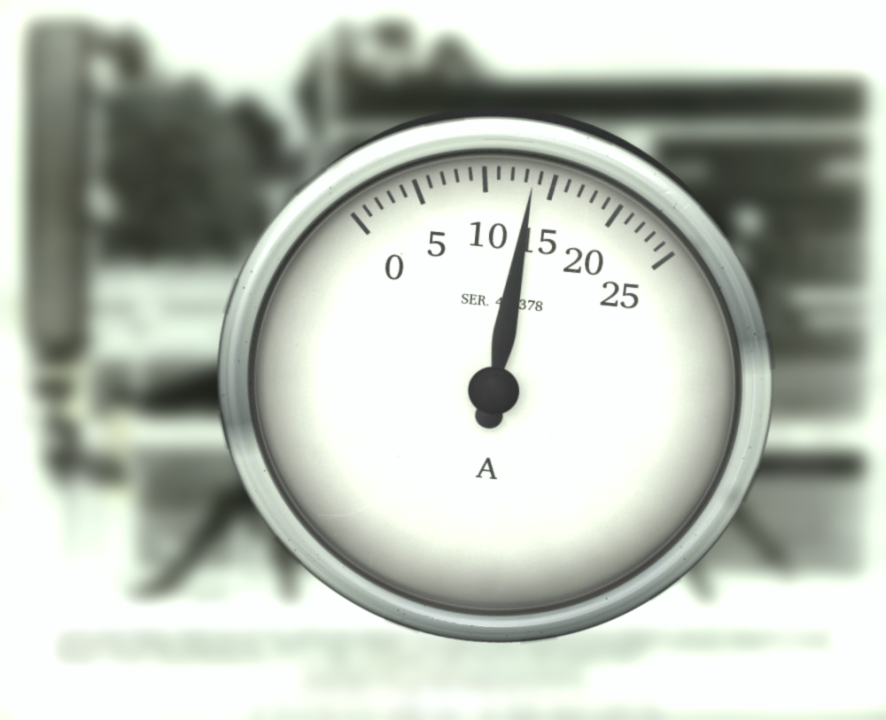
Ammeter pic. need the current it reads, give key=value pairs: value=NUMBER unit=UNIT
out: value=13.5 unit=A
